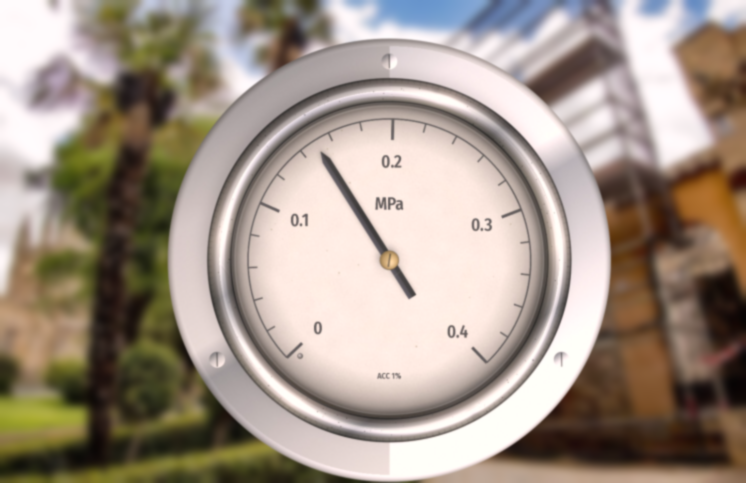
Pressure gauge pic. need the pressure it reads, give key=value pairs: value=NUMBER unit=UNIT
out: value=0.15 unit=MPa
